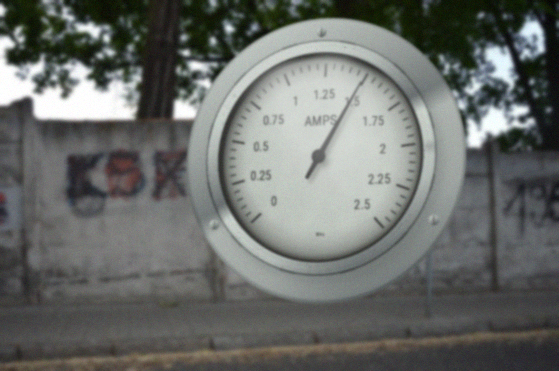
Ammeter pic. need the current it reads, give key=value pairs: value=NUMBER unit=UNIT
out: value=1.5 unit=A
